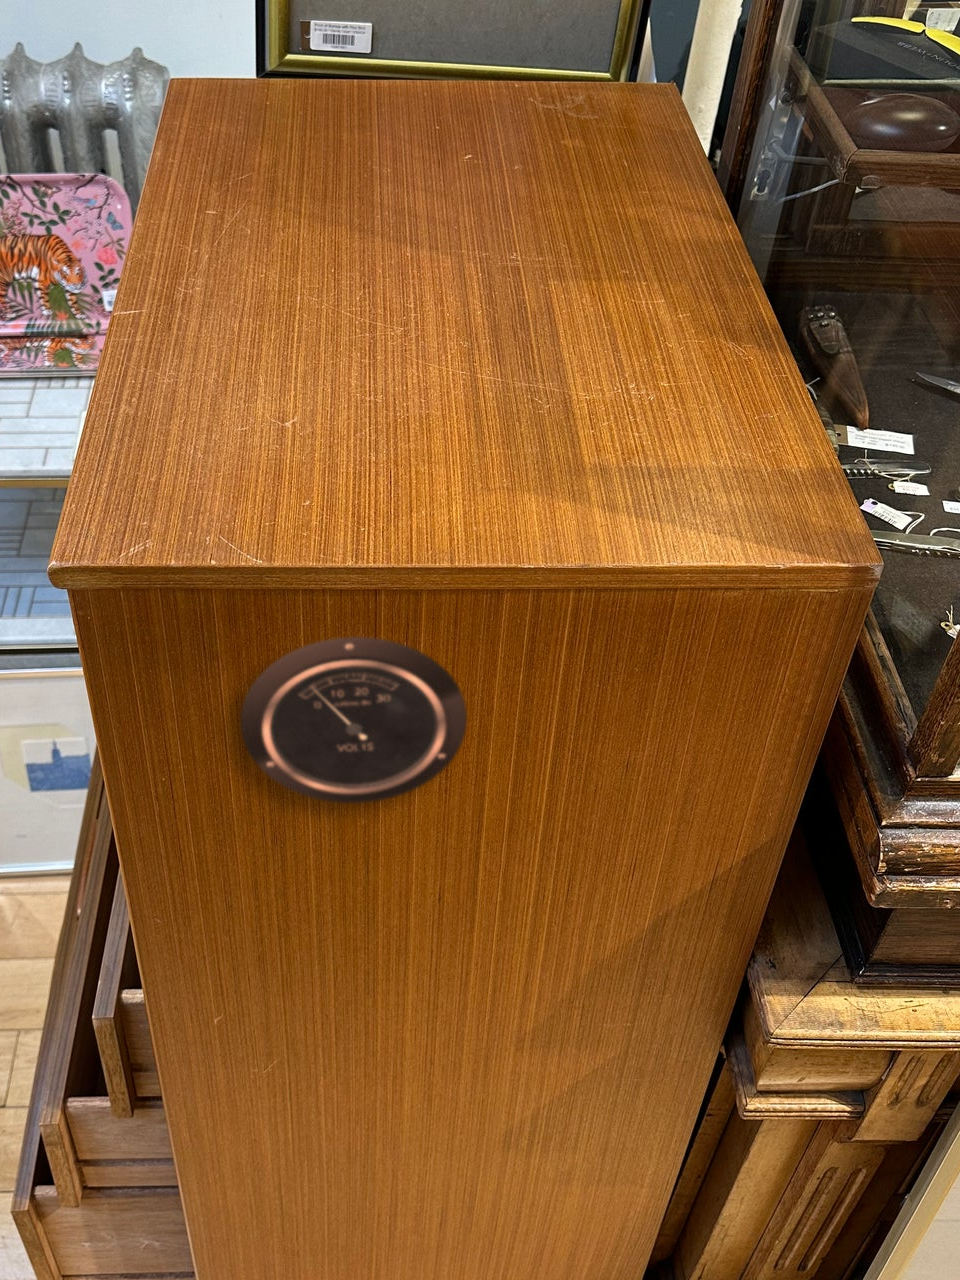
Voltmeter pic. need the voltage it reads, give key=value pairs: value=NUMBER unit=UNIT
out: value=5 unit=V
